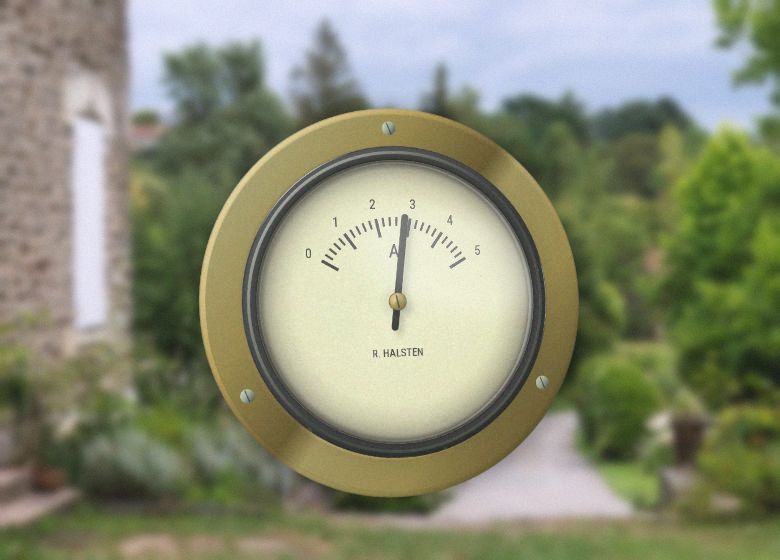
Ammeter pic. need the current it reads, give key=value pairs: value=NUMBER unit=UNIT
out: value=2.8 unit=A
